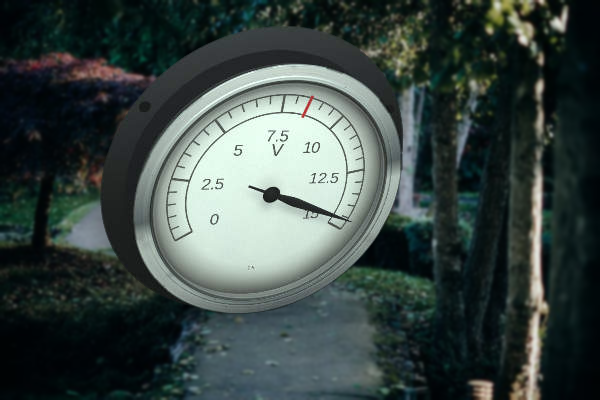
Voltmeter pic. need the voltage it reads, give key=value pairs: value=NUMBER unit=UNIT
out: value=14.5 unit=V
